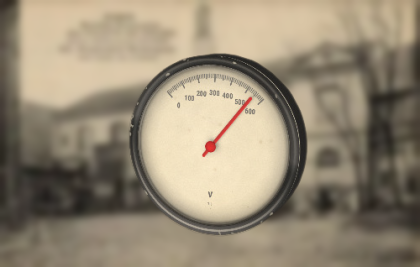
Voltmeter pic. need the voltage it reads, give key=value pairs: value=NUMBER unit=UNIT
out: value=550 unit=V
